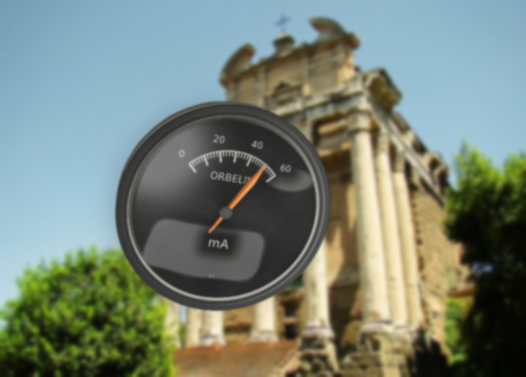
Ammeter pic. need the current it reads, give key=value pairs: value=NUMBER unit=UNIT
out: value=50 unit=mA
